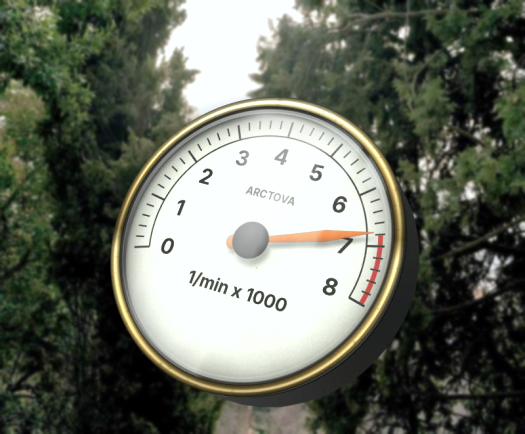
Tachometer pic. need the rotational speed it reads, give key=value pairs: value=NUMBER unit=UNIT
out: value=6800 unit=rpm
